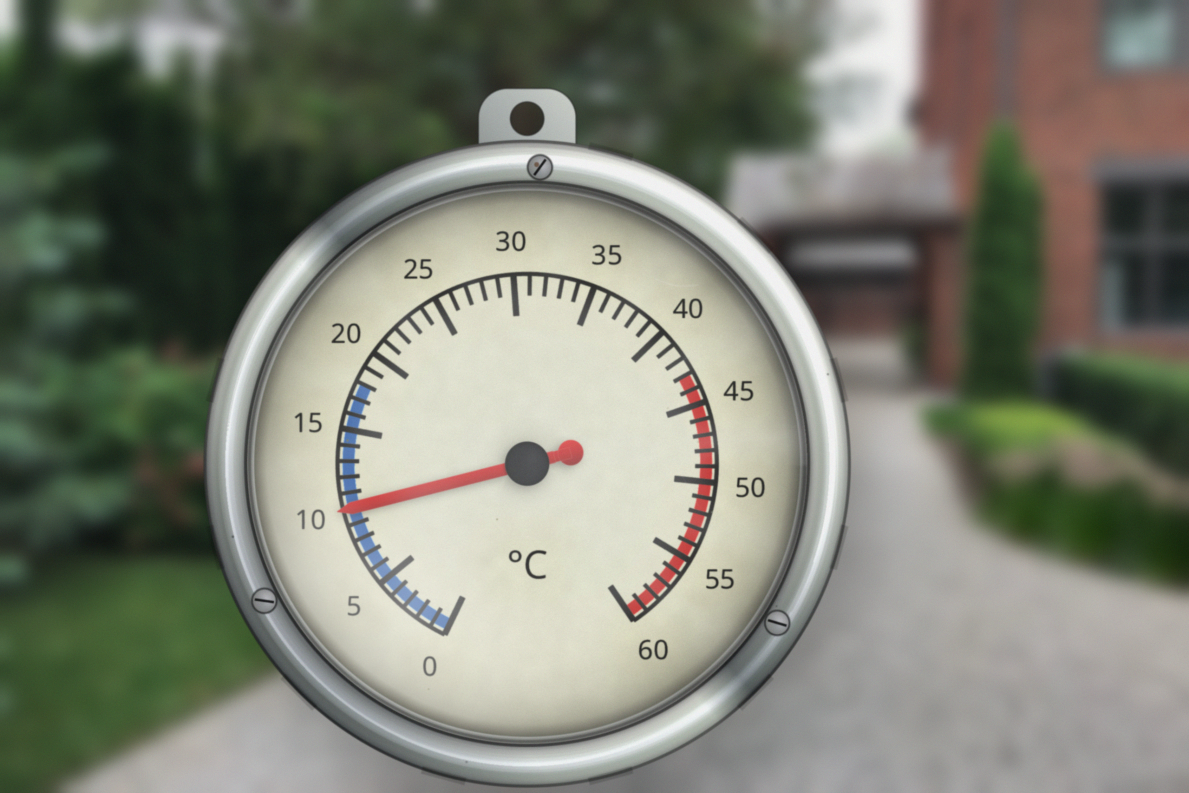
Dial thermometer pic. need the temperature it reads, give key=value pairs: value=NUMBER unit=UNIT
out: value=10 unit=°C
